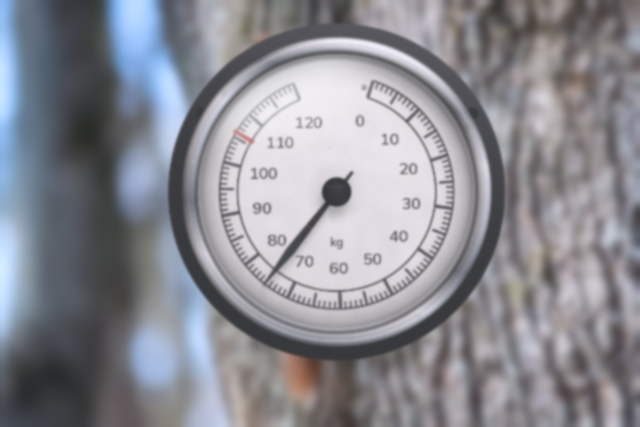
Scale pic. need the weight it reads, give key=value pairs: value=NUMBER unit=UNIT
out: value=75 unit=kg
